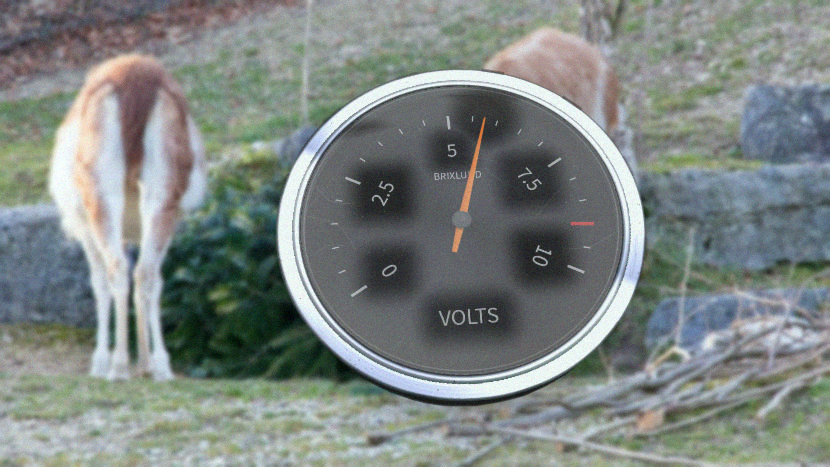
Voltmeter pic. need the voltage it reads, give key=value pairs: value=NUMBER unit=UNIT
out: value=5.75 unit=V
